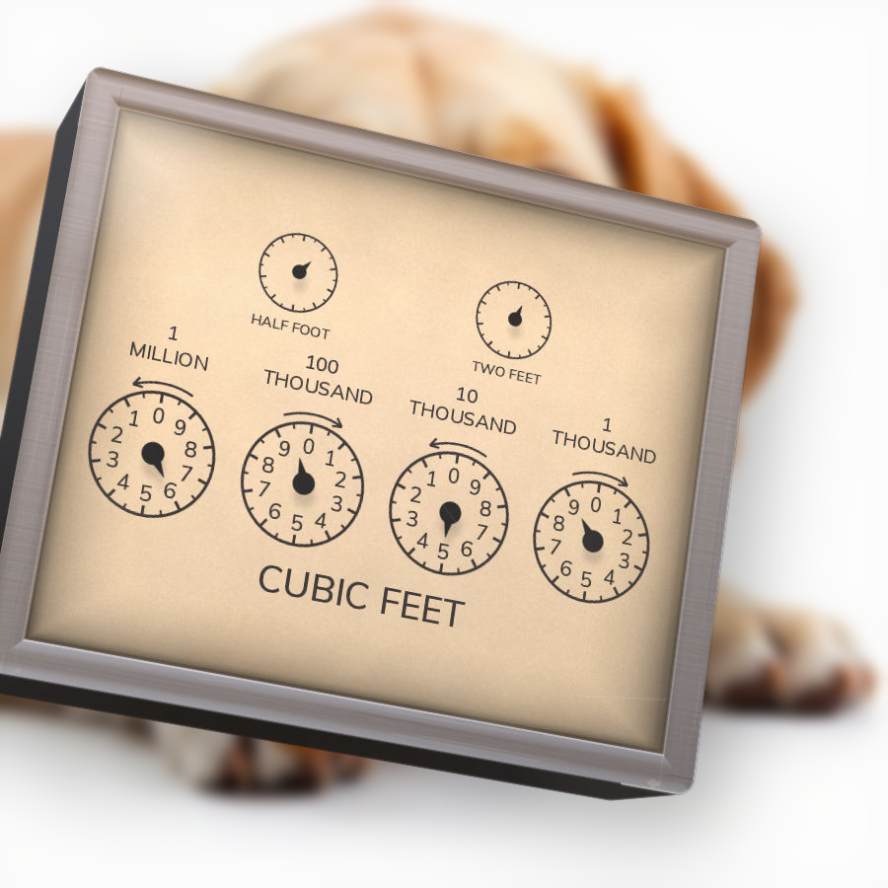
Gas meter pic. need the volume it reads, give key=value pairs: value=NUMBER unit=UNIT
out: value=594900 unit=ft³
